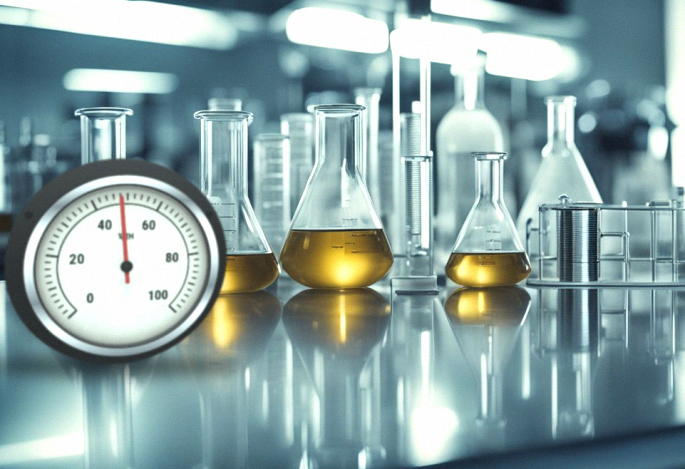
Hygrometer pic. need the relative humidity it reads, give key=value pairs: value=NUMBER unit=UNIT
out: value=48 unit=%
